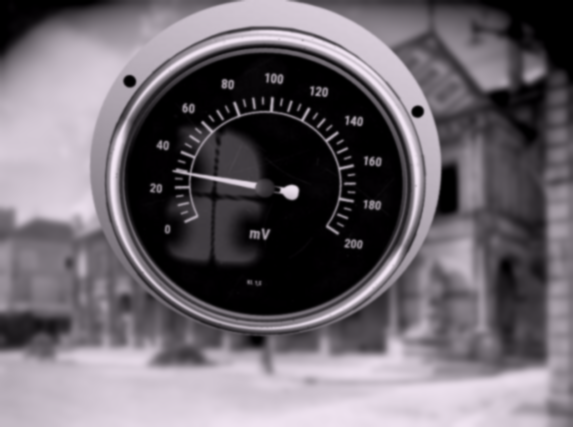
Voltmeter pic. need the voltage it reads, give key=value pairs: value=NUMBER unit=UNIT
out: value=30 unit=mV
